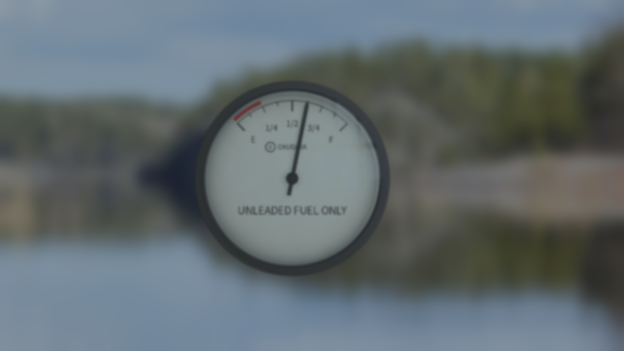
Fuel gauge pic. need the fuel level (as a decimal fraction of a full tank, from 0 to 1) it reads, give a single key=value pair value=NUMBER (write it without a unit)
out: value=0.625
